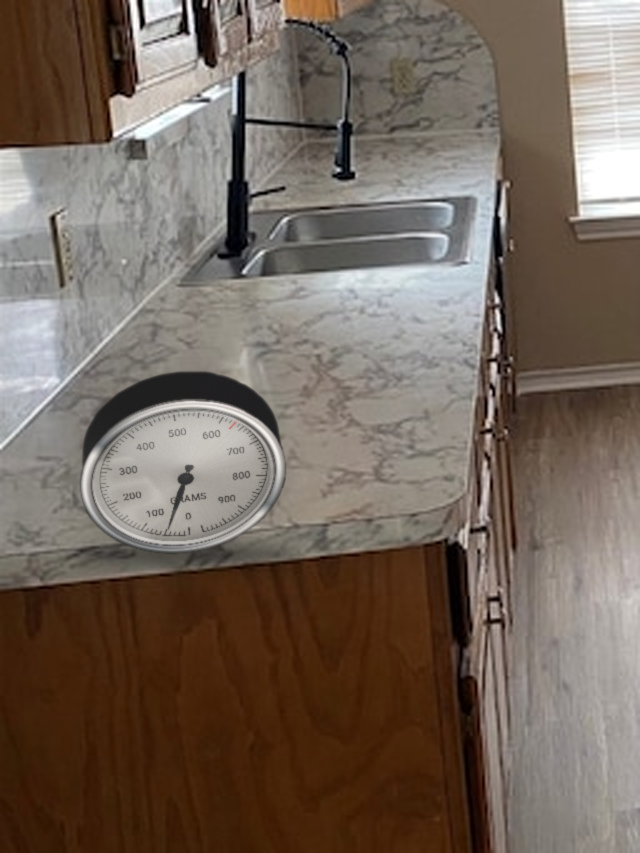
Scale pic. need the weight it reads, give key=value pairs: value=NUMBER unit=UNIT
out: value=50 unit=g
